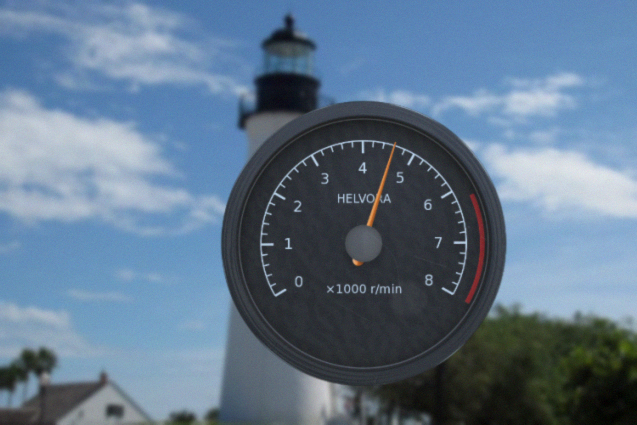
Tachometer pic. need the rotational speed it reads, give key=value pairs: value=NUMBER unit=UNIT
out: value=4600 unit=rpm
